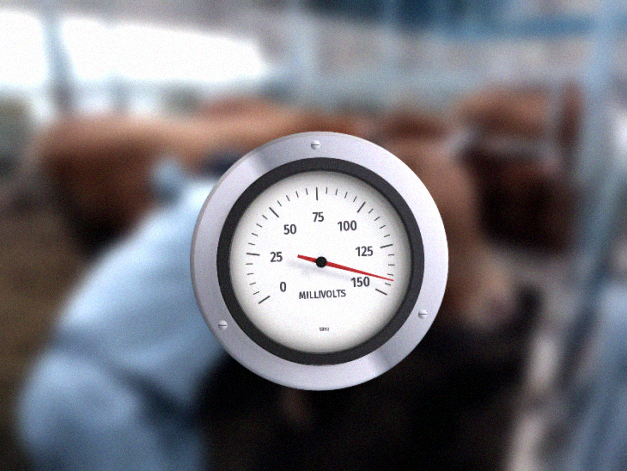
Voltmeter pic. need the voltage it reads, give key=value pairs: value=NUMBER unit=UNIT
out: value=142.5 unit=mV
